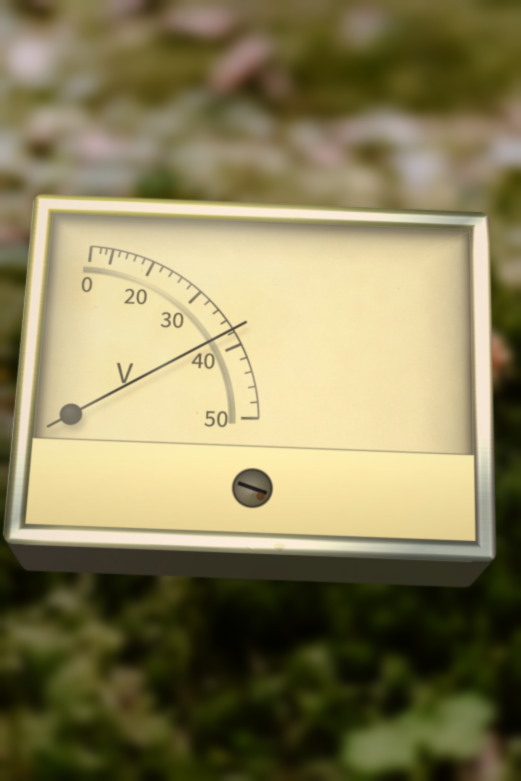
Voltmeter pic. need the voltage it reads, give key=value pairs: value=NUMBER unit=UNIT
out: value=38 unit=V
